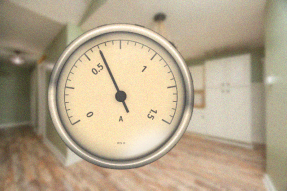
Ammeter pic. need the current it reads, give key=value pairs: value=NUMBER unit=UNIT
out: value=0.6 unit=A
